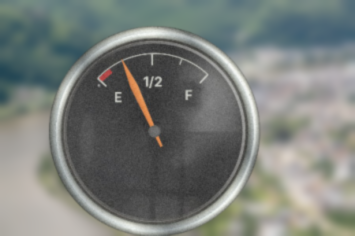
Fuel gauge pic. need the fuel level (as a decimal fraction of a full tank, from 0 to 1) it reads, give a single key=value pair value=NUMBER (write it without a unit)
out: value=0.25
